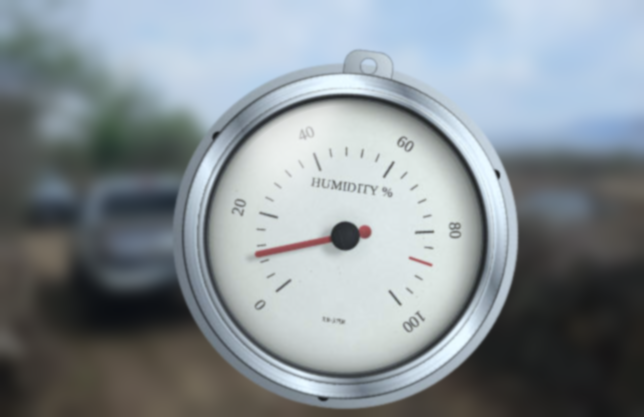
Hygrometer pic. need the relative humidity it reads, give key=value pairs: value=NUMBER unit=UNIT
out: value=10 unit=%
